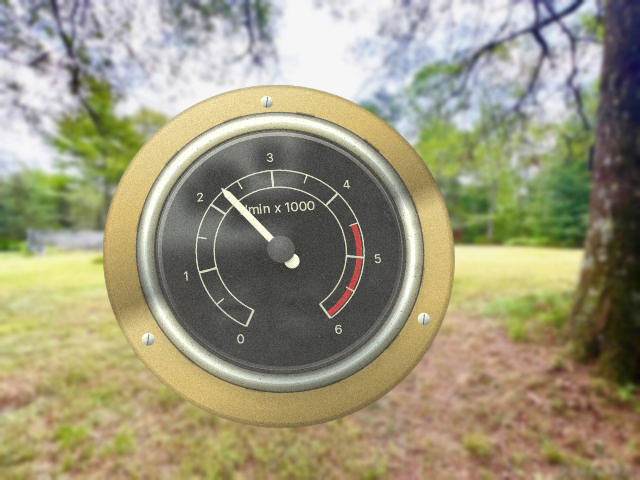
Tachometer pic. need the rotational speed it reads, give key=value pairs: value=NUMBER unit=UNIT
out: value=2250 unit=rpm
